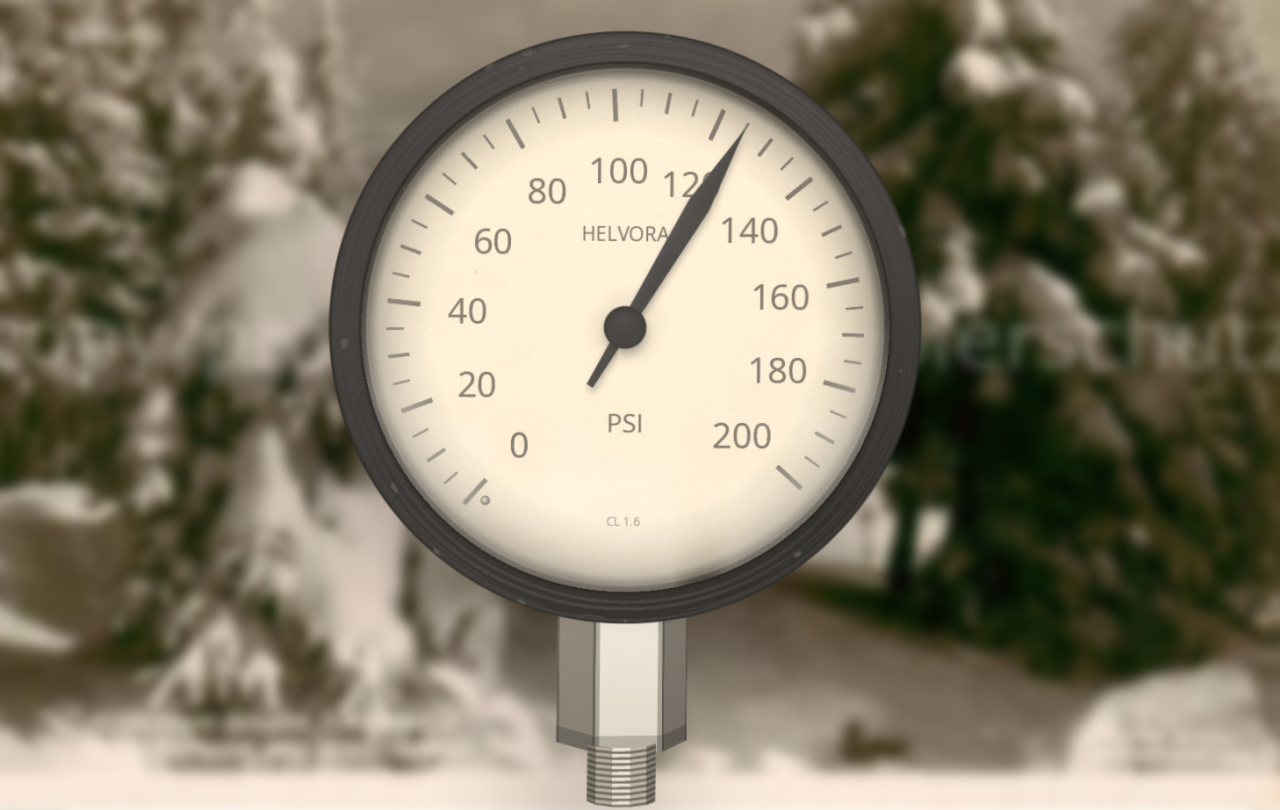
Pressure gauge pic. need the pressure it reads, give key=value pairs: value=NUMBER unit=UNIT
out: value=125 unit=psi
